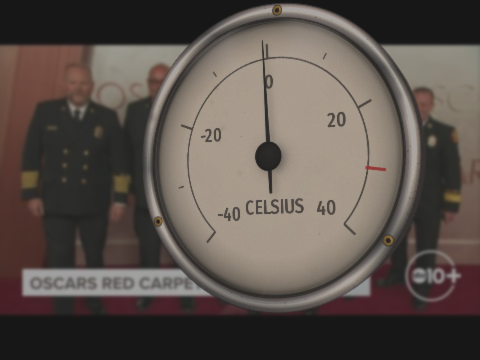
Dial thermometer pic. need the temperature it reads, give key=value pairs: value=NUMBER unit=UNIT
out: value=0 unit=°C
